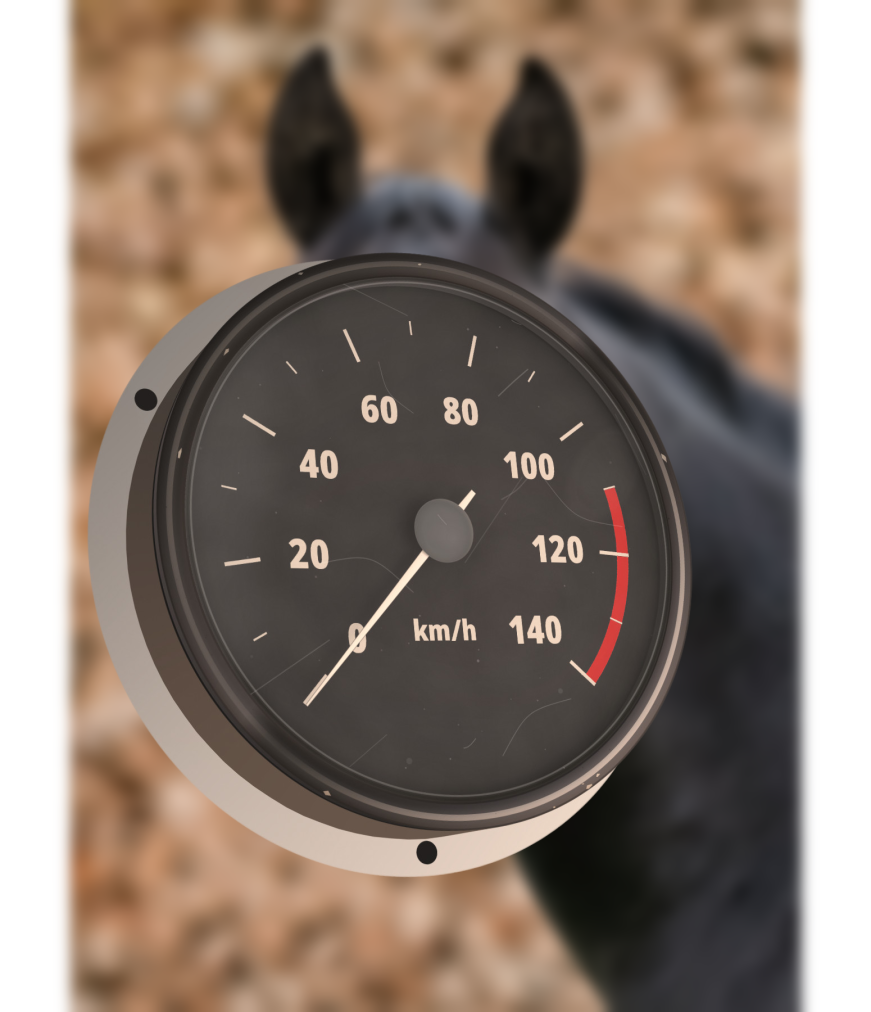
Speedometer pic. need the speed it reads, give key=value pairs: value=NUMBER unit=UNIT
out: value=0 unit=km/h
